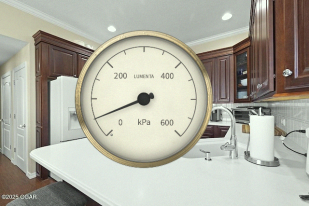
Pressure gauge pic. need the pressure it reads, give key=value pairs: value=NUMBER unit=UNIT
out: value=50 unit=kPa
